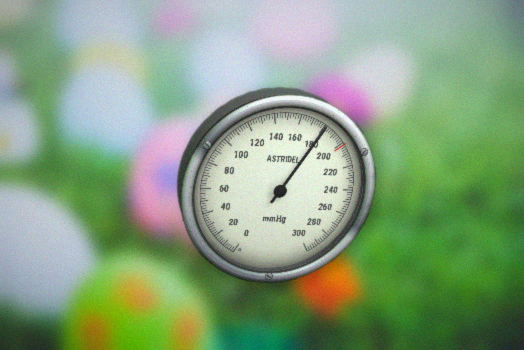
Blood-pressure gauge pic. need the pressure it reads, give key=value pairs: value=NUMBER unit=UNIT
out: value=180 unit=mmHg
